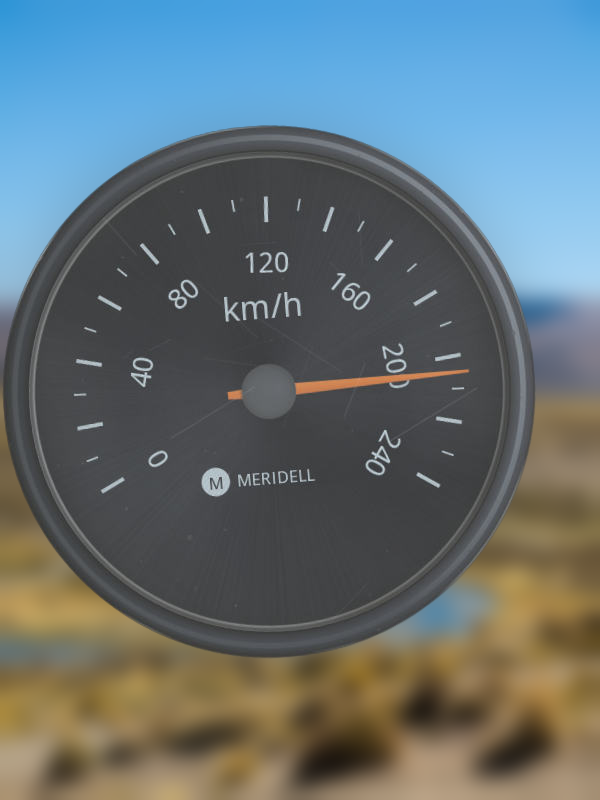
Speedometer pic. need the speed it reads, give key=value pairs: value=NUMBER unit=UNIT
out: value=205 unit=km/h
